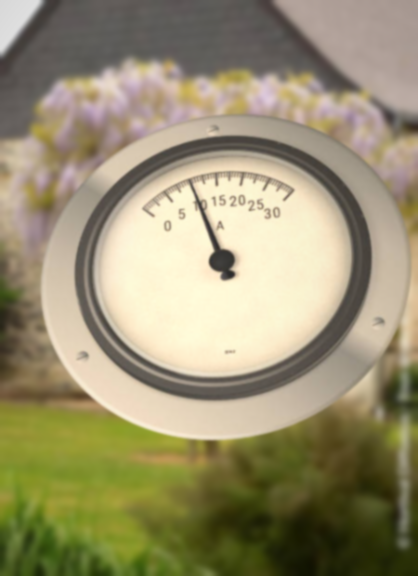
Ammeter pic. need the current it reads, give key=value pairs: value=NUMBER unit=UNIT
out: value=10 unit=A
